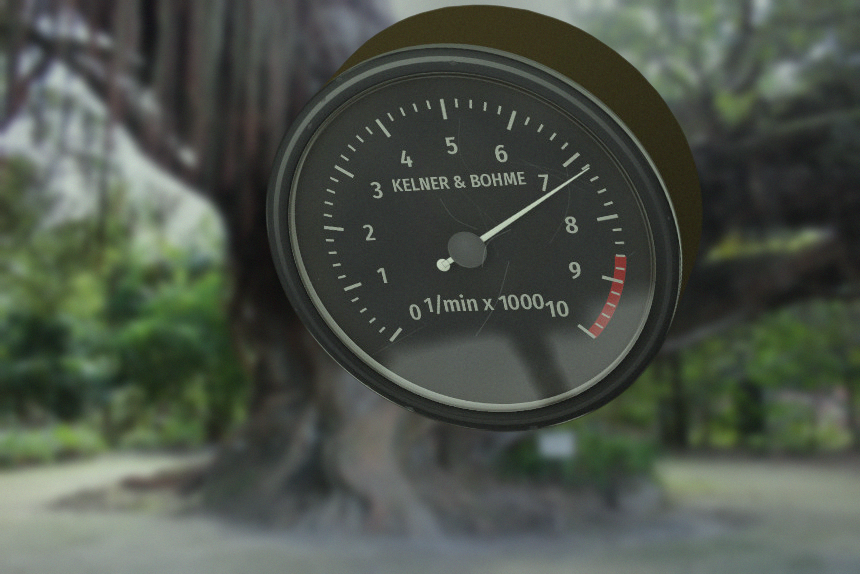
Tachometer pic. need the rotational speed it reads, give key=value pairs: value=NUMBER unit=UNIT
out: value=7200 unit=rpm
